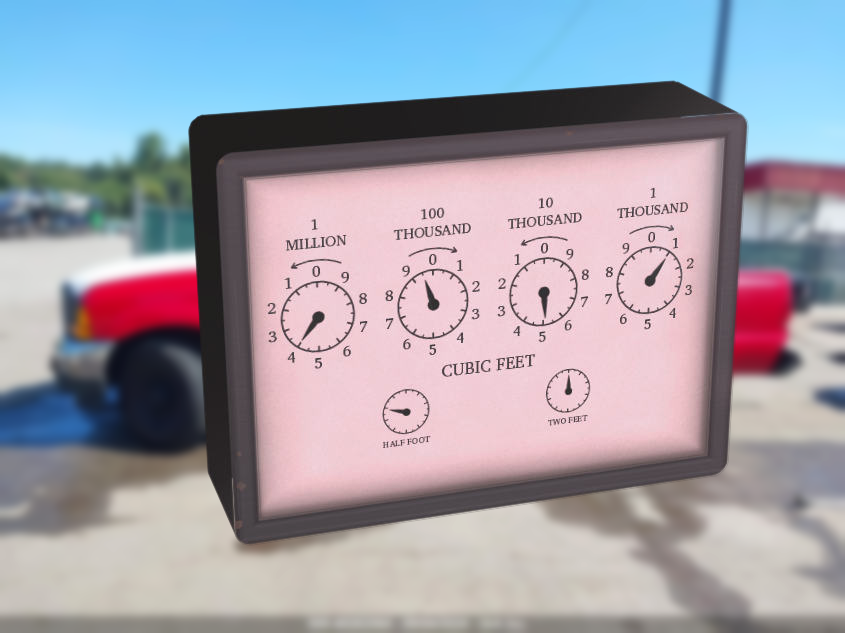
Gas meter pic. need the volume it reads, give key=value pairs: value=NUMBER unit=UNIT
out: value=395100 unit=ft³
